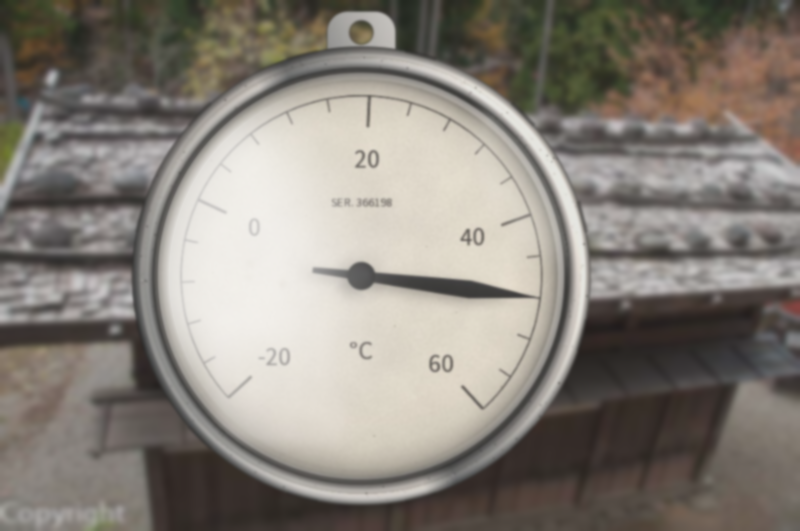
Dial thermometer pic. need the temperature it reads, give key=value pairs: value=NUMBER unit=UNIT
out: value=48 unit=°C
